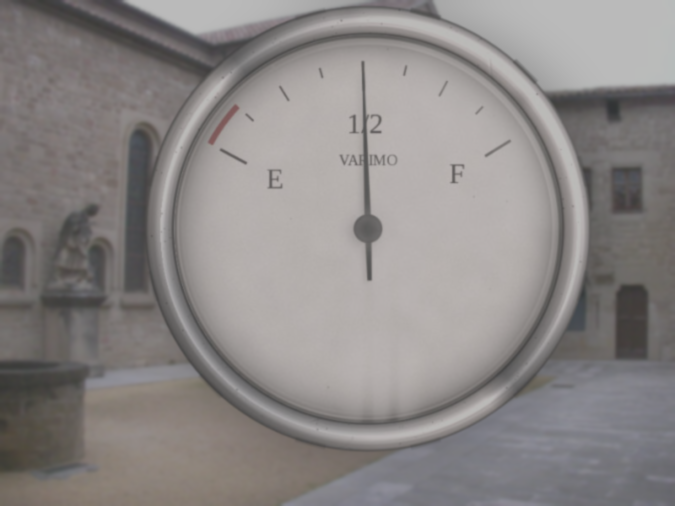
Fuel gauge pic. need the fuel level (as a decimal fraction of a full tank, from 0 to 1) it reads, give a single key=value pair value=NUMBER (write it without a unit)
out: value=0.5
